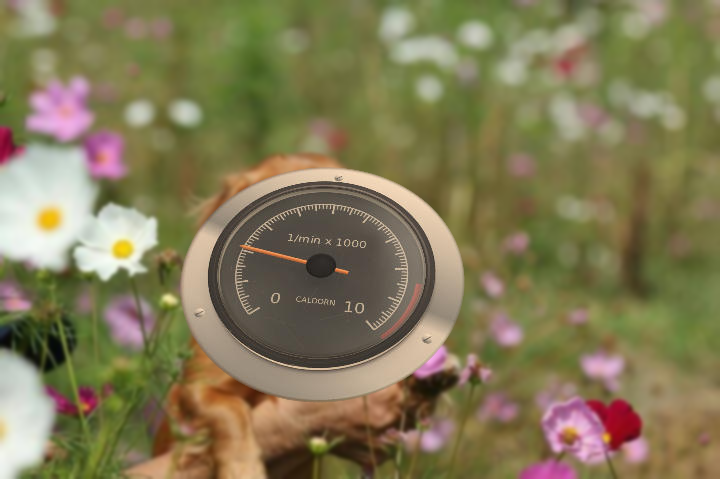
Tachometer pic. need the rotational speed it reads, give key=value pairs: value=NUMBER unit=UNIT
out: value=2000 unit=rpm
